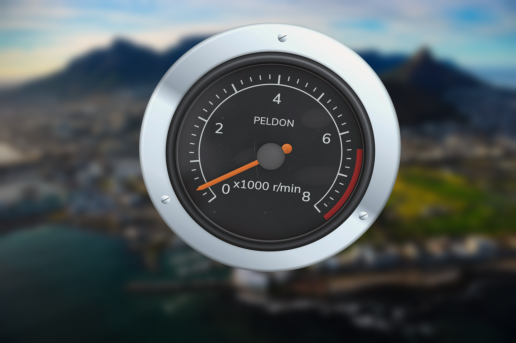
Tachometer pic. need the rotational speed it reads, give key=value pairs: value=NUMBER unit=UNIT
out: value=400 unit=rpm
